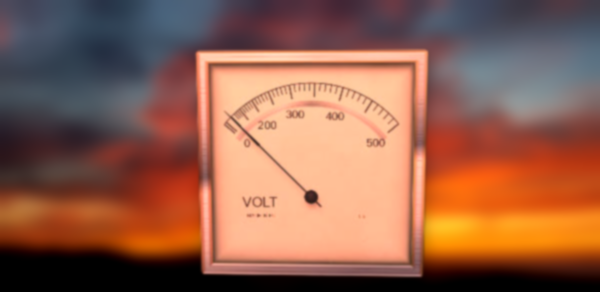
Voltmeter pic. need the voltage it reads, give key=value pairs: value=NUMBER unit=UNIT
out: value=100 unit=V
